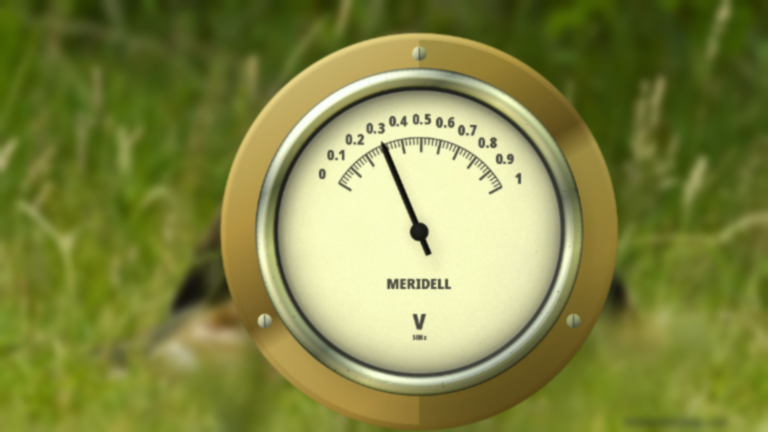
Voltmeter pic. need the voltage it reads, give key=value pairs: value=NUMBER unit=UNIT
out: value=0.3 unit=V
